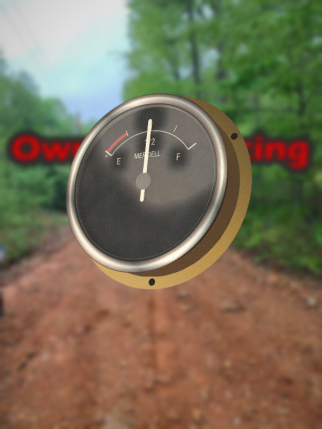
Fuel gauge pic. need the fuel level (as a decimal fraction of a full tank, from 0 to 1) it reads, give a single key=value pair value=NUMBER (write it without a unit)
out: value=0.5
